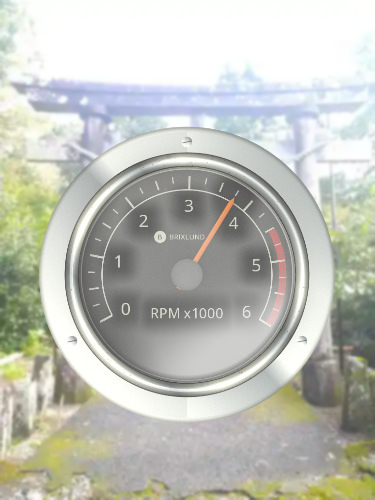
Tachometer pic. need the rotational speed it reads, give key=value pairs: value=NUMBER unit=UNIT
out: value=3750 unit=rpm
